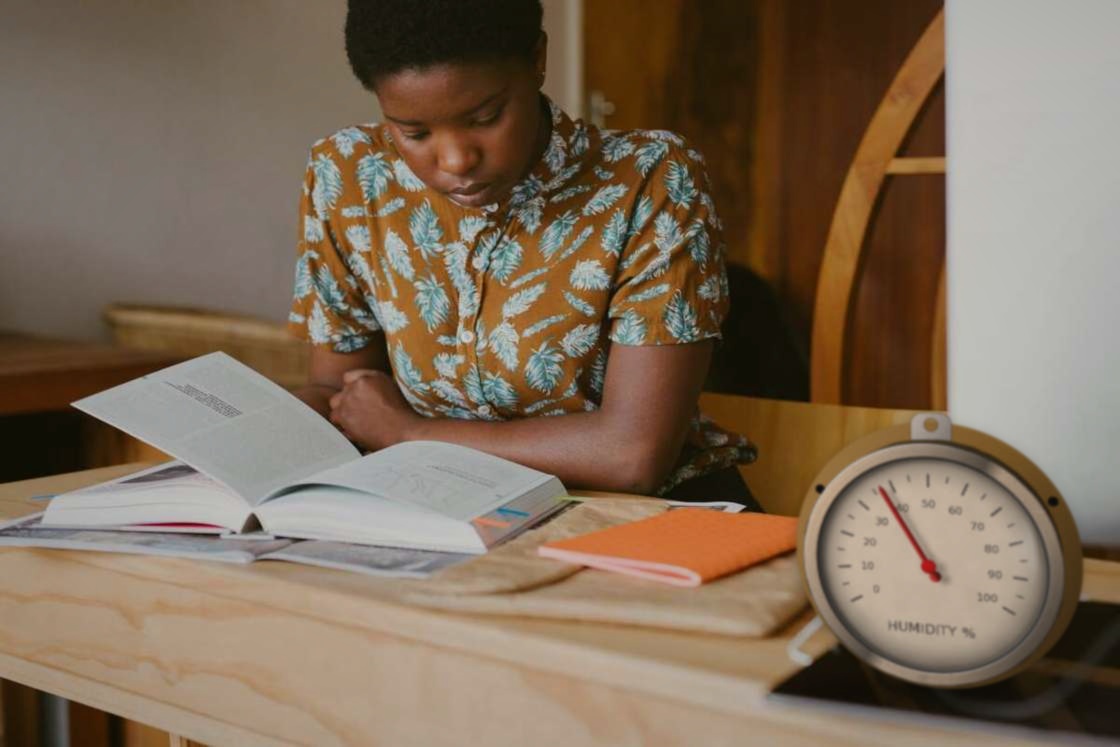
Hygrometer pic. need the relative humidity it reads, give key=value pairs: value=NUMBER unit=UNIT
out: value=37.5 unit=%
